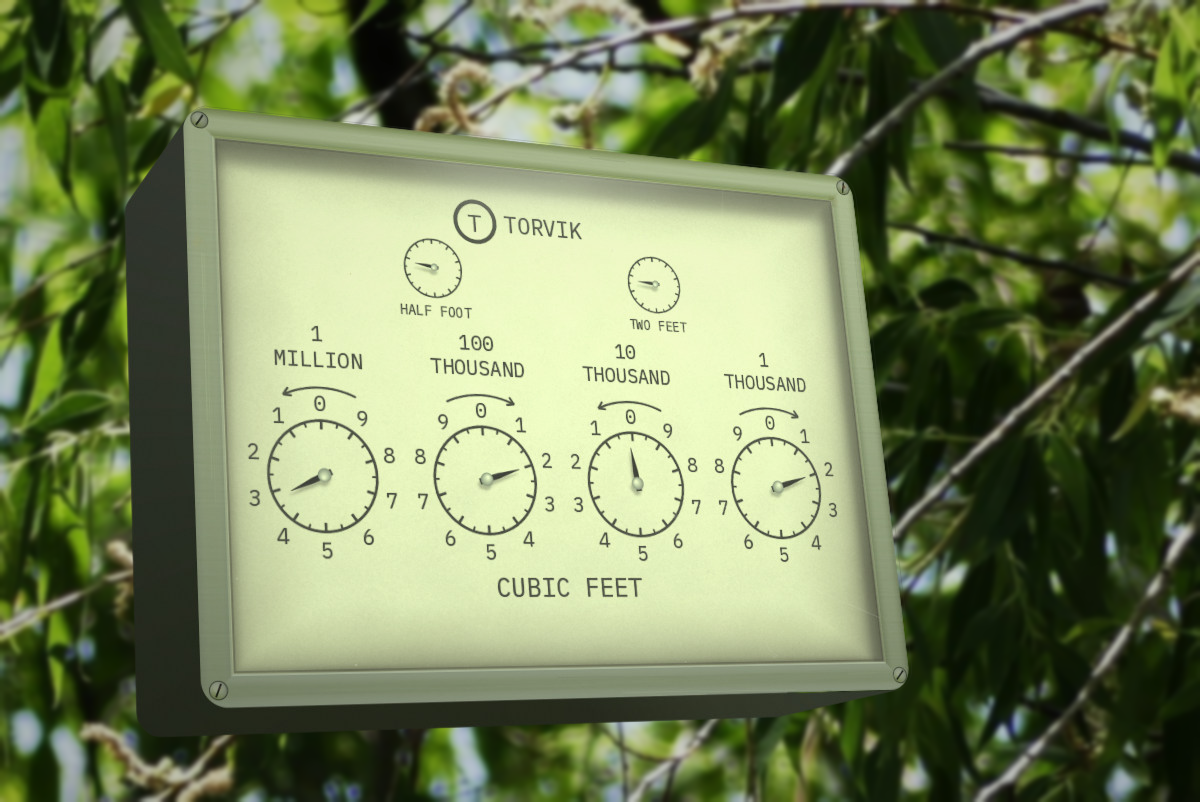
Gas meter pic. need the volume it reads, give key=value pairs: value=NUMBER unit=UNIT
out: value=320200 unit=ft³
